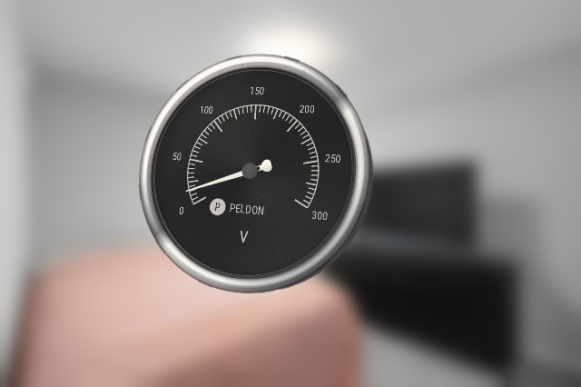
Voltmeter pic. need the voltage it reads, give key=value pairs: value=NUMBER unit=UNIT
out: value=15 unit=V
